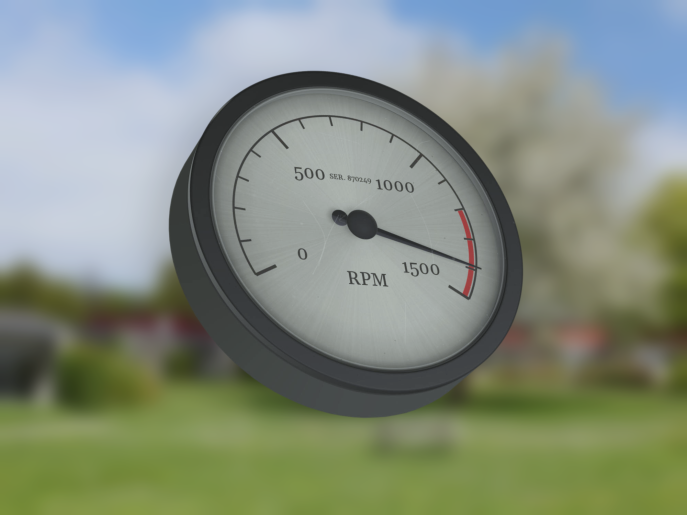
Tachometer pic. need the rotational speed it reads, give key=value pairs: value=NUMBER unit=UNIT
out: value=1400 unit=rpm
